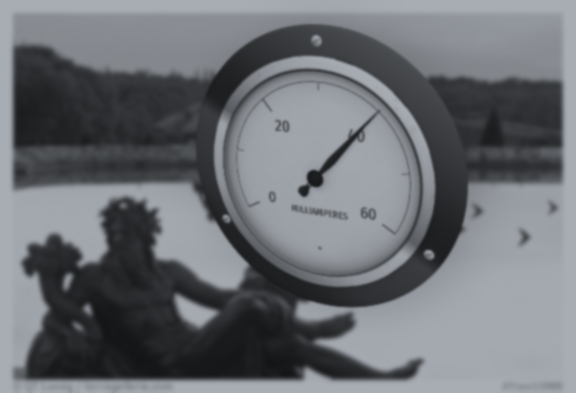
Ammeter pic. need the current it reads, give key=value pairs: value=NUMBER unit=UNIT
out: value=40 unit=mA
